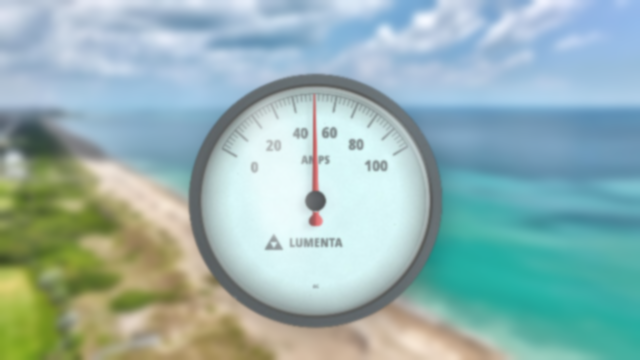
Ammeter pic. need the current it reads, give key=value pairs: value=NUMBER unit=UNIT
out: value=50 unit=A
